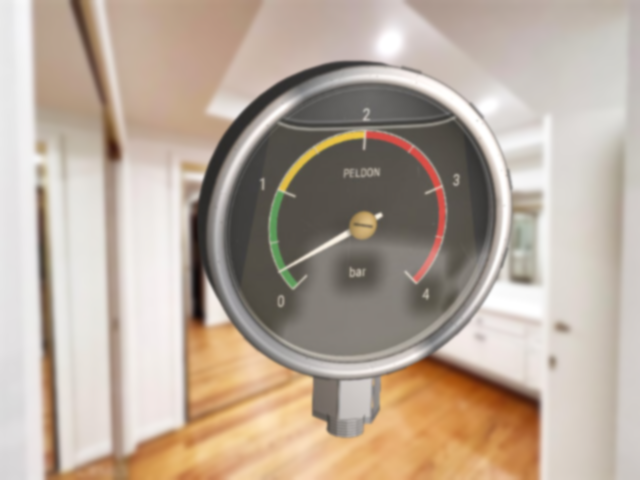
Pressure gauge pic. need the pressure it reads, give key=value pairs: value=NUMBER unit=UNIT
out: value=0.25 unit=bar
